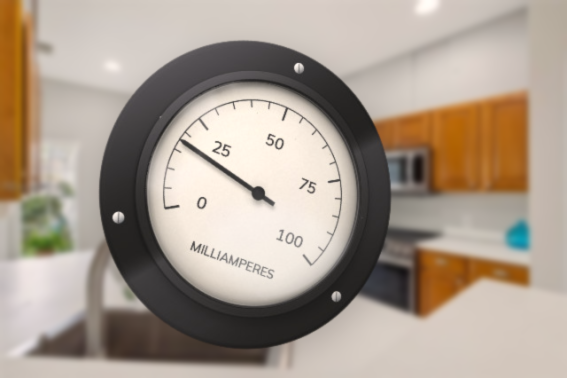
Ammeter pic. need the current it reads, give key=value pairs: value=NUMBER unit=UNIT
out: value=17.5 unit=mA
